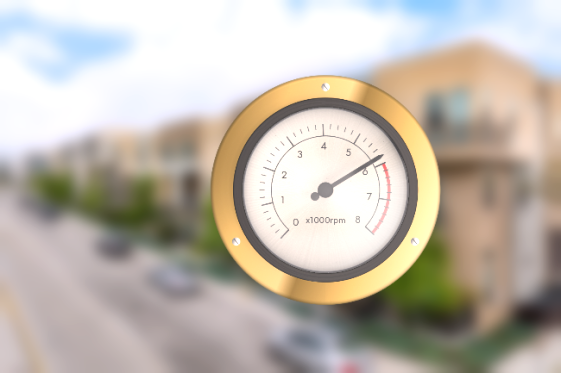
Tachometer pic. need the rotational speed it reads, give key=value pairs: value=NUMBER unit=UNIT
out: value=5800 unit=rpm
